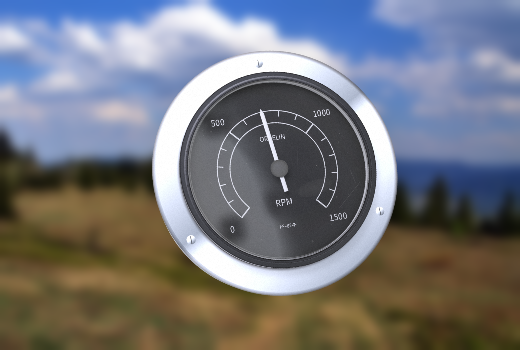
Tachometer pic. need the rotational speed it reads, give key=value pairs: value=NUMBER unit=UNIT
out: value=700 unit=rpm
